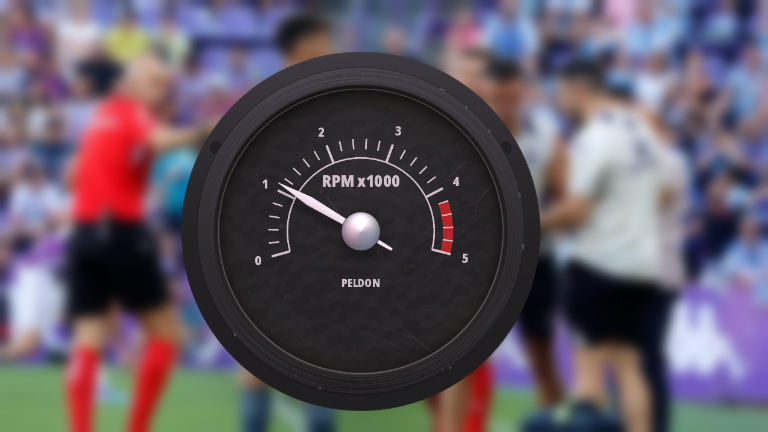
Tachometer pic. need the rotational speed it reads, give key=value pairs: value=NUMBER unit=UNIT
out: value=1100 unit=rpm
